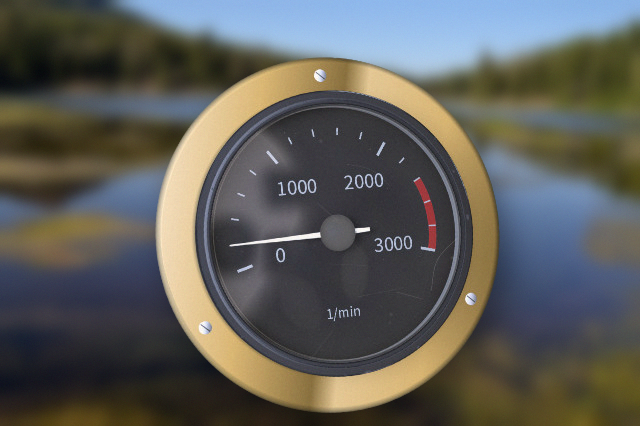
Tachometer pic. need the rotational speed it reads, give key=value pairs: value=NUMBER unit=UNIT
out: value=200 unit=rpm
